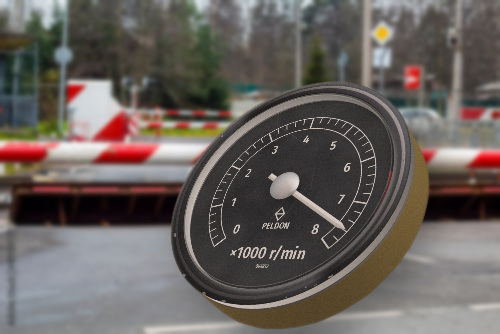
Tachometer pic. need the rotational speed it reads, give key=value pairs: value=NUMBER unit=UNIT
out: value=7600 unit=rpm
